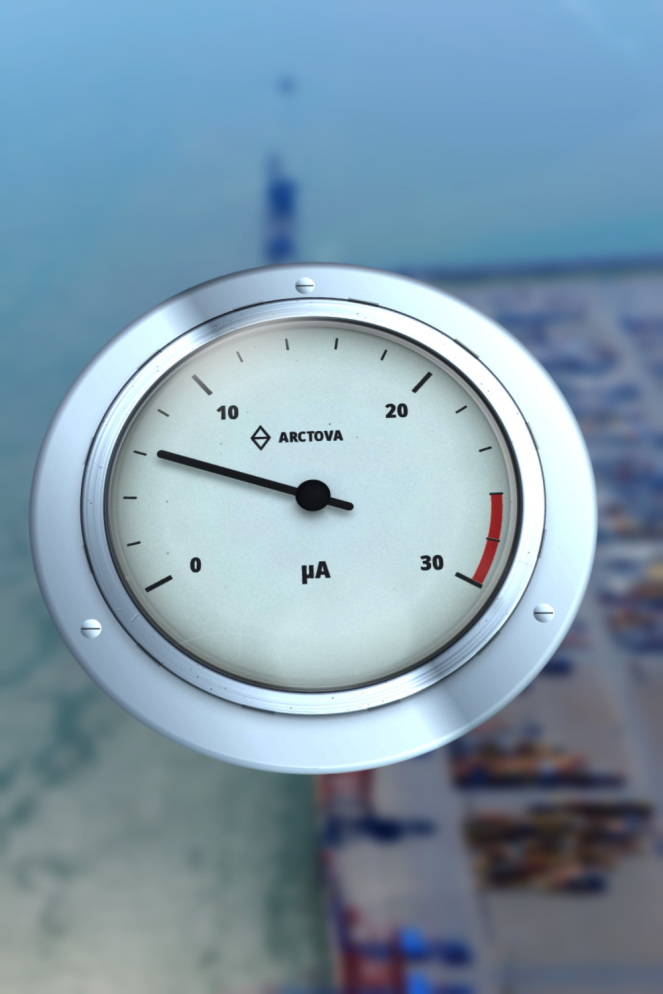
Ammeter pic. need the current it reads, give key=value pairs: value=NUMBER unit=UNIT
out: value=6 unit=µA
